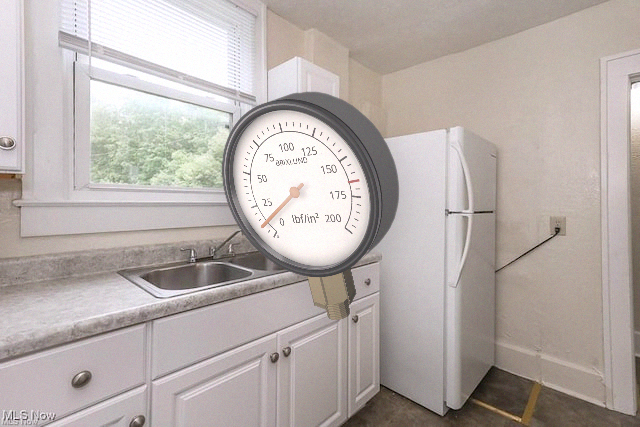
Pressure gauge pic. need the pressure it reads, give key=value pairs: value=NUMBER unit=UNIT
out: value=10 unit=psi
